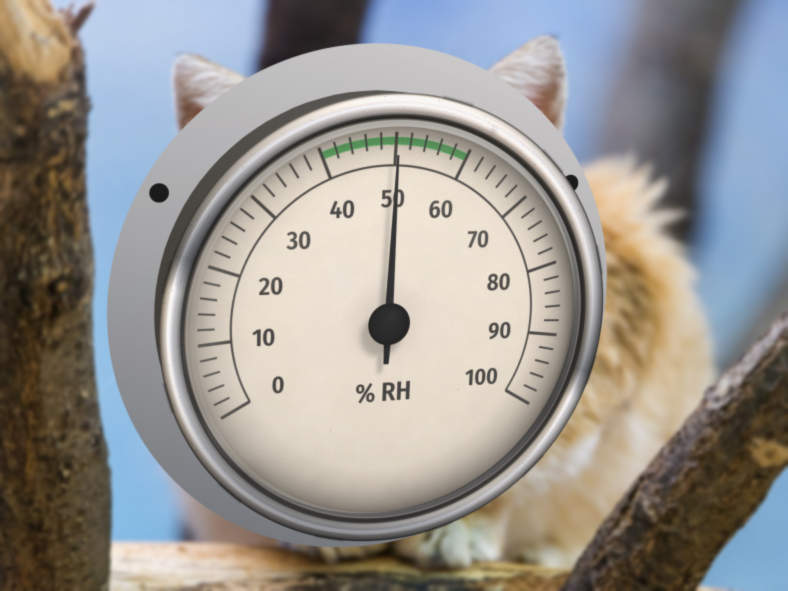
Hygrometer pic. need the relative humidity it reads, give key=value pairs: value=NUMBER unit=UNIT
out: value=50 unit=%
